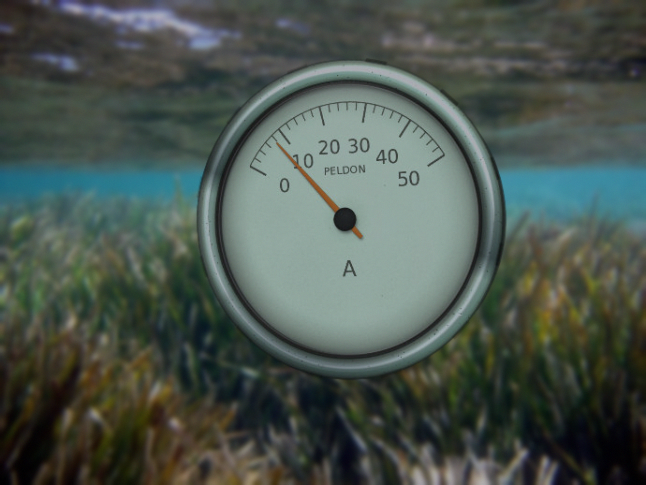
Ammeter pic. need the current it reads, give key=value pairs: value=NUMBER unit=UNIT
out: value=8 unit=A
